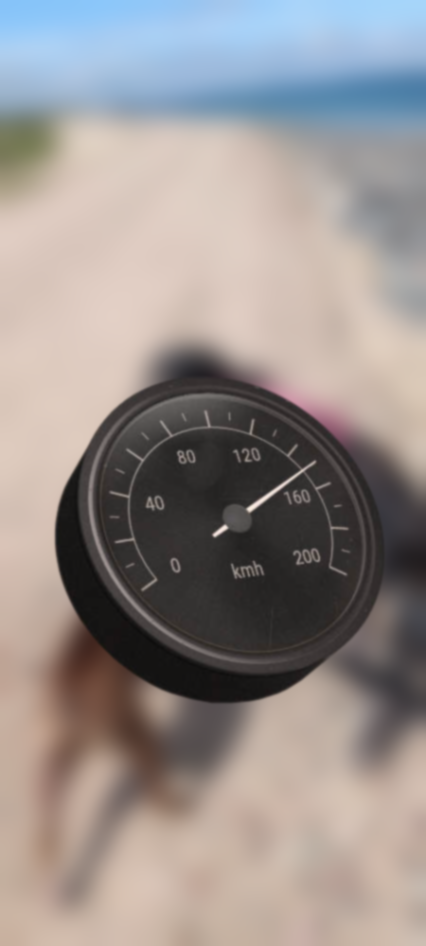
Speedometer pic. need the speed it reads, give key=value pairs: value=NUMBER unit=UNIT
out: value=150 unit=km/h
